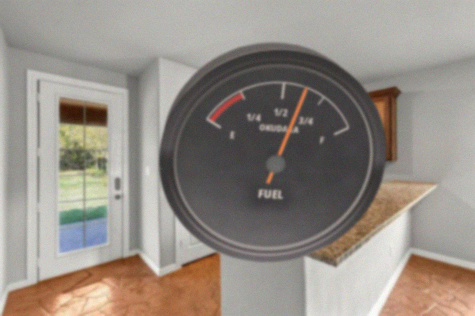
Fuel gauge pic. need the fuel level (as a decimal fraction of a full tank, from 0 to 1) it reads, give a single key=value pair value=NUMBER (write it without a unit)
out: value=0.625
